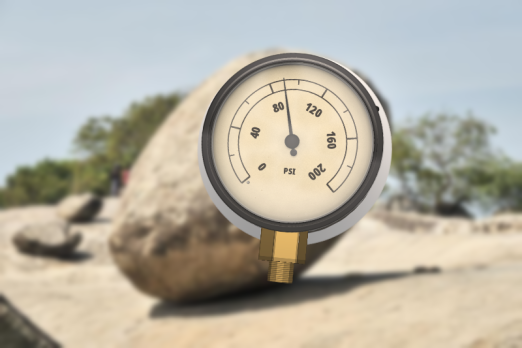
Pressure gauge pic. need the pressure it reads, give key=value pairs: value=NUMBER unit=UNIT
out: value=90 unit=psi
